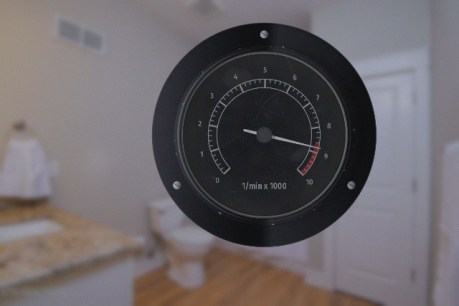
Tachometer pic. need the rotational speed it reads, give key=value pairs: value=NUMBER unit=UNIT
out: value=8800 unit=rpm
